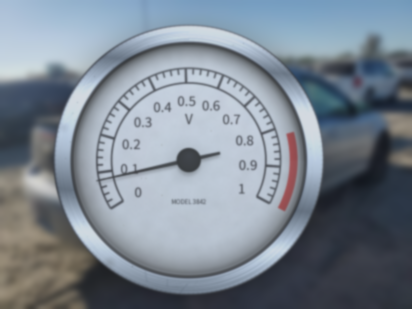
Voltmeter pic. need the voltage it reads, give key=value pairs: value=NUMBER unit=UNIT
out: value=0.08 unit=V
